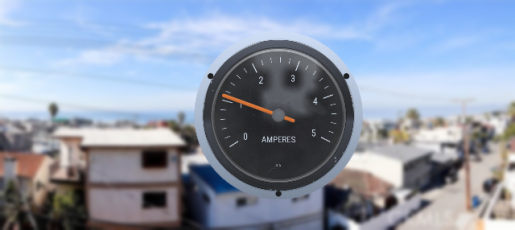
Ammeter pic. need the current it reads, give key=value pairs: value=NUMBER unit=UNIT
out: value=1.1 unit=A
